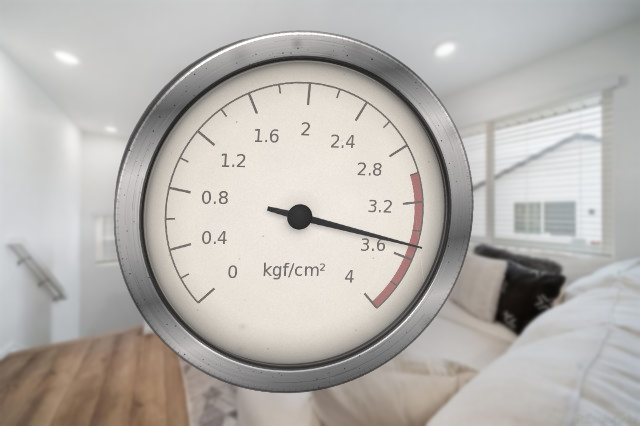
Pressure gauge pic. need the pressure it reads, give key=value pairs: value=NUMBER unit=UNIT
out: value=3.5 unit=kg/cm²
